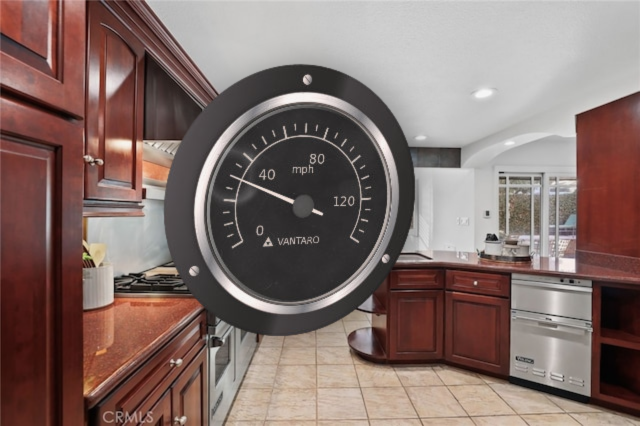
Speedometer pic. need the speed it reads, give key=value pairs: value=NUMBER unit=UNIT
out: value=30 unit=mph
